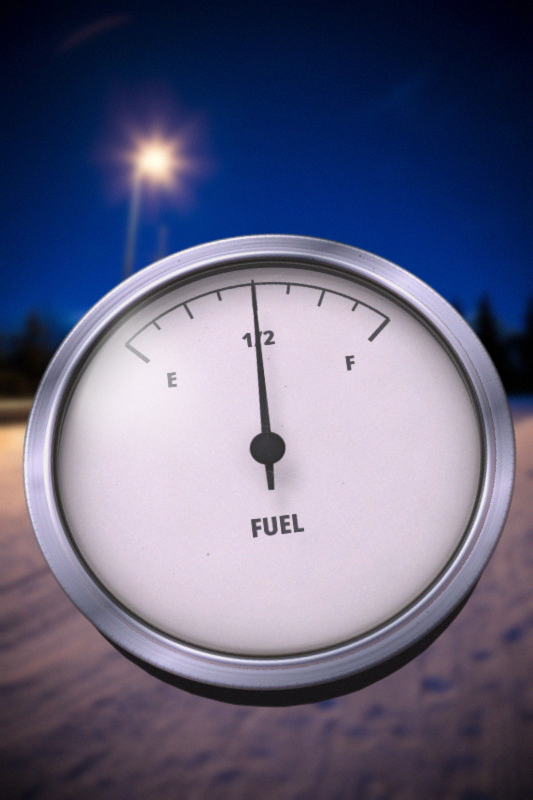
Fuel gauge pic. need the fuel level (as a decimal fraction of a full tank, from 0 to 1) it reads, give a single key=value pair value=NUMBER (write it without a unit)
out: value=0.5
